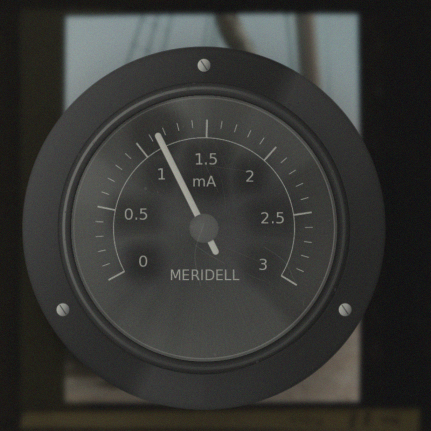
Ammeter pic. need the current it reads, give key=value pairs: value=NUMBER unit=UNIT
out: value=1.15 unit=mA
